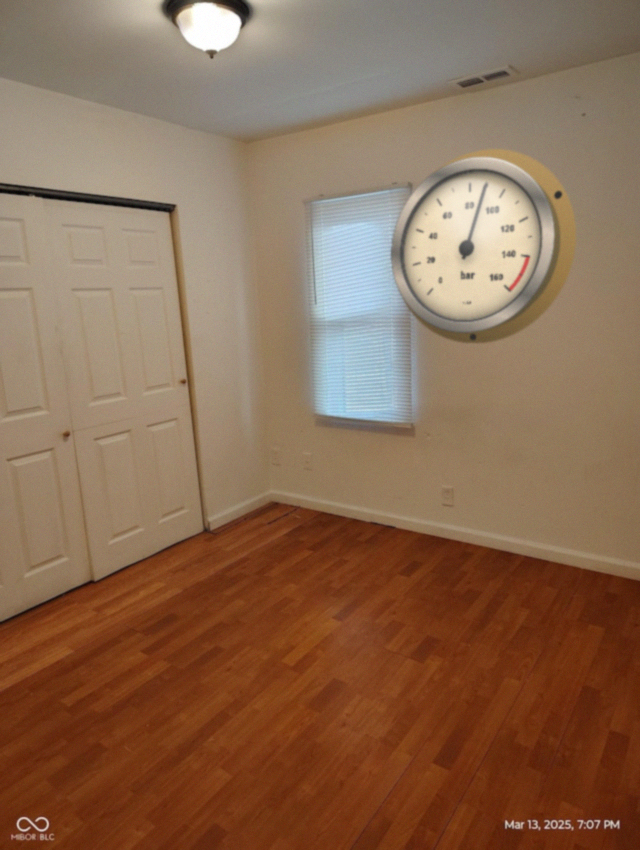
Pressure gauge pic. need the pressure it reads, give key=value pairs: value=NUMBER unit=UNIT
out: value=90 unit=bar
